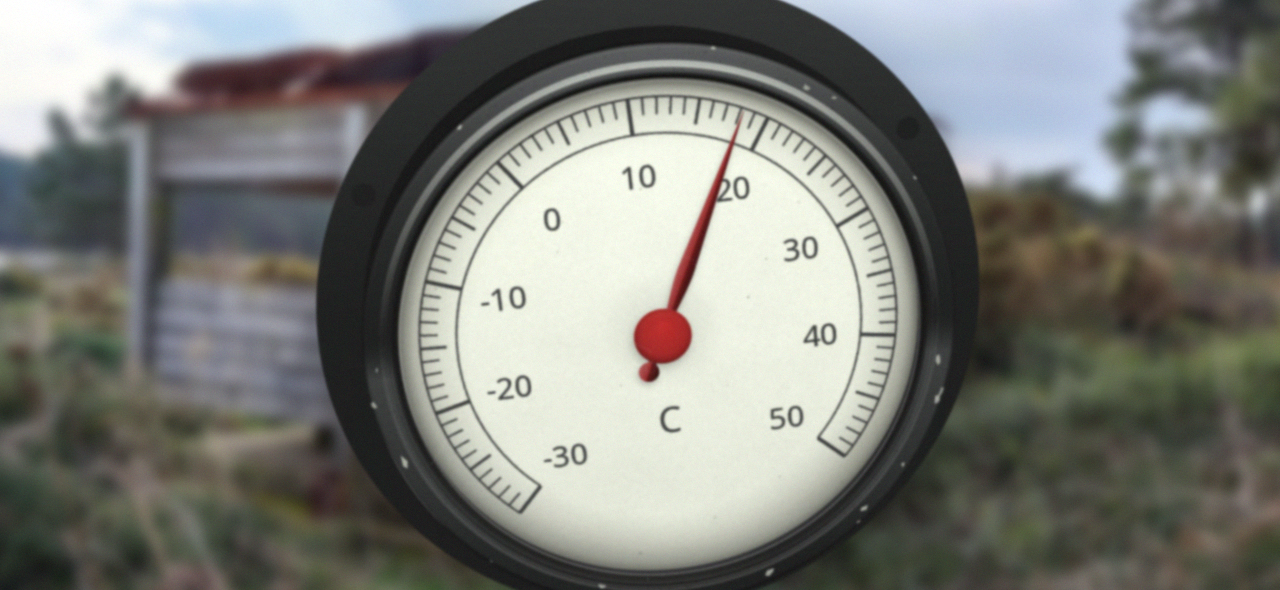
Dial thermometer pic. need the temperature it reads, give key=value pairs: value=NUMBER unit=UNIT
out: value=18 unit=°C
